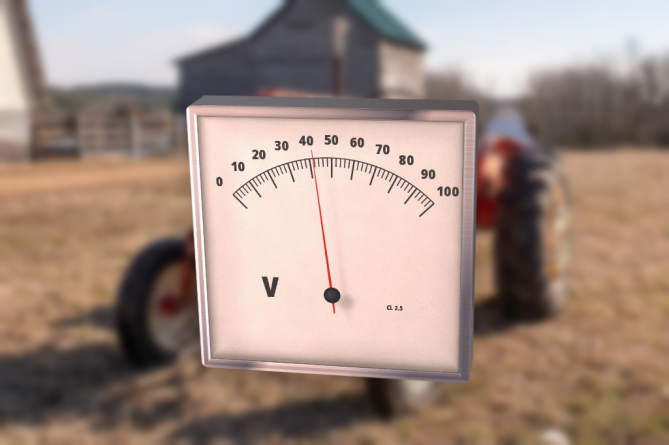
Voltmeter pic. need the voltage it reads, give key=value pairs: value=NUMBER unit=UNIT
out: value=42 unit=V
